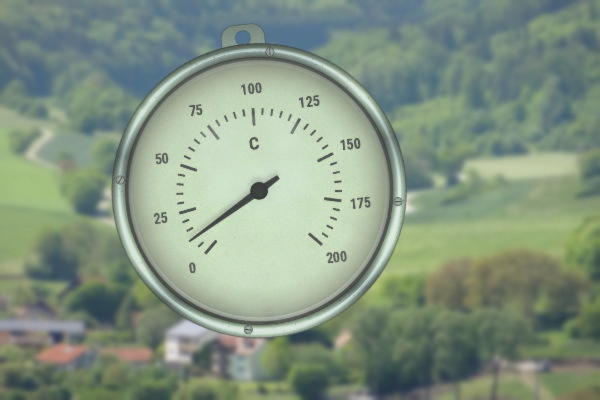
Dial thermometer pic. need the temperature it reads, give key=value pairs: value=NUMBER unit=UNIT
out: value=10 unit=°C
